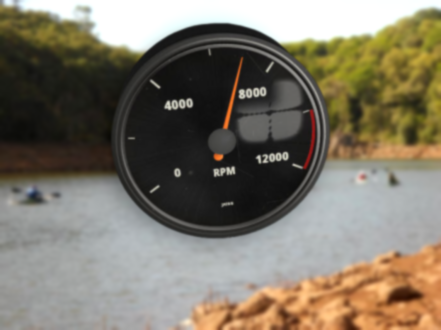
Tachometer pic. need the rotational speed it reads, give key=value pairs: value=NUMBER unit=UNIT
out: value=7000 unit=rpm
